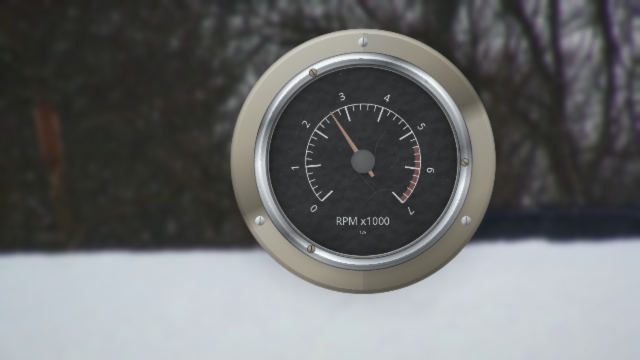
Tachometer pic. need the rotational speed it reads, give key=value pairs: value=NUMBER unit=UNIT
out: value=2600 unit=rpm
